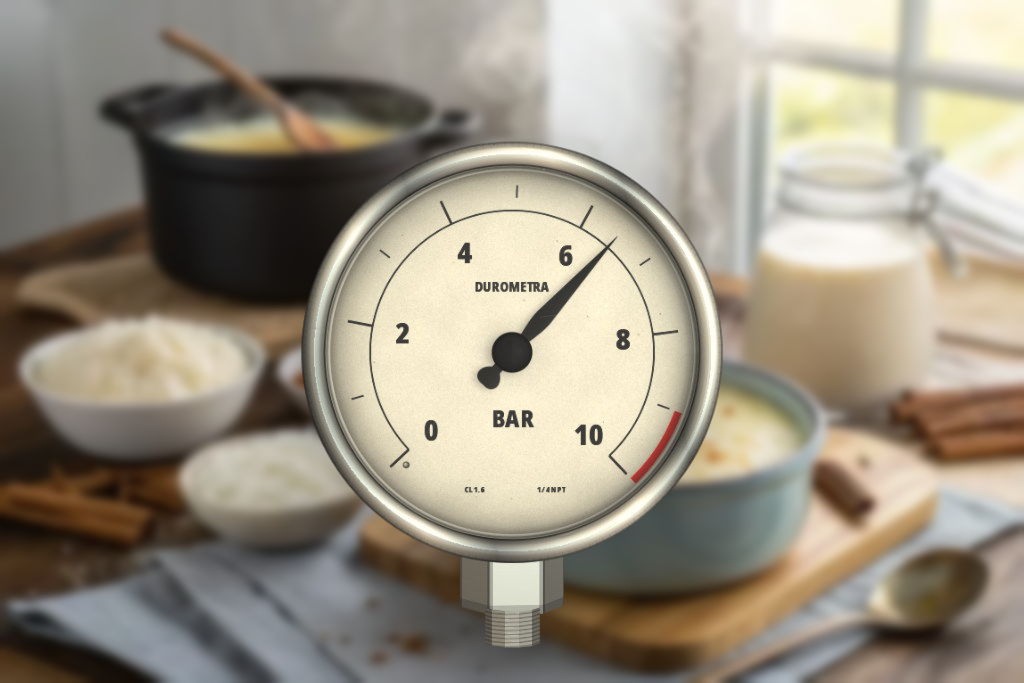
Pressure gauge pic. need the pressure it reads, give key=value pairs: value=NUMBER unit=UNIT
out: value=6.5 unit=bar
